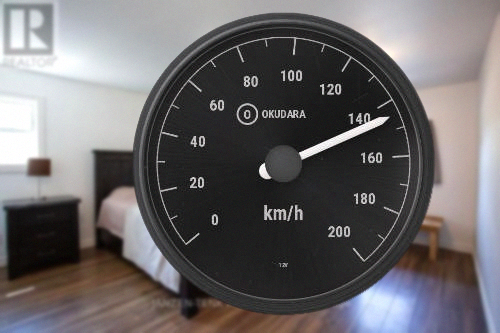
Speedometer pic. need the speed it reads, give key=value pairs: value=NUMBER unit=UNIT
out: value=145 unit=km/h
